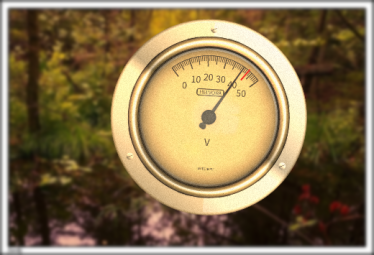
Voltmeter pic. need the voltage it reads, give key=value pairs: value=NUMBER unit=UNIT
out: value=40 unit=V
